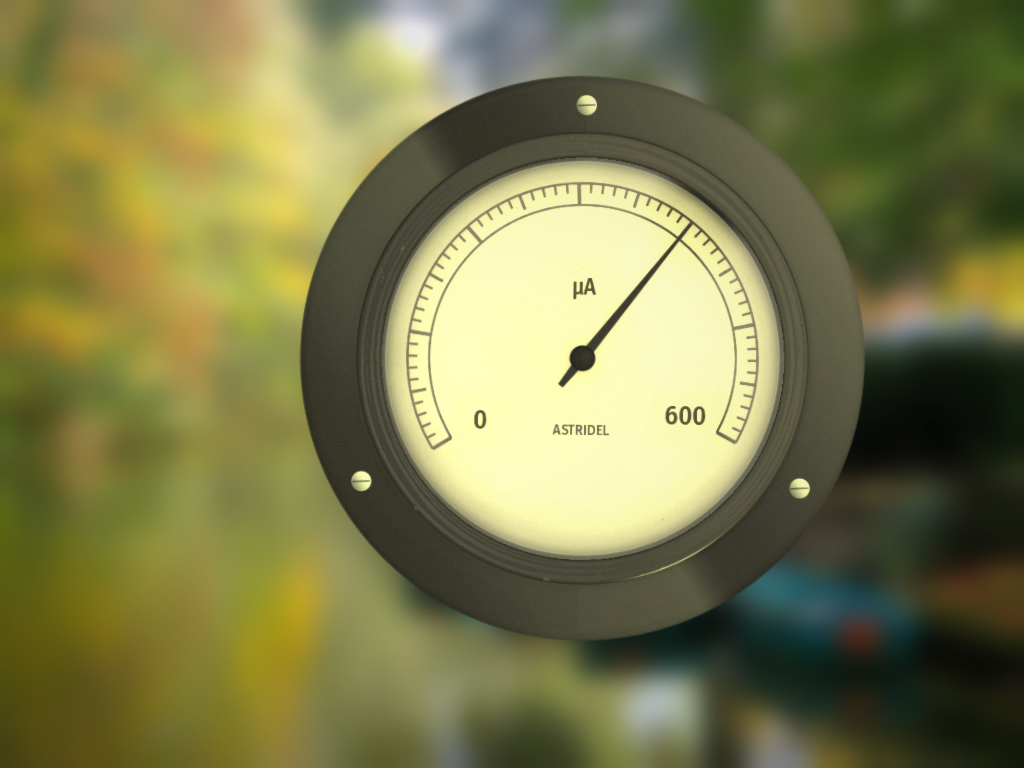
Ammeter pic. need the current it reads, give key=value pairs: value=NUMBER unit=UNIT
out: value=400 unit=µA
